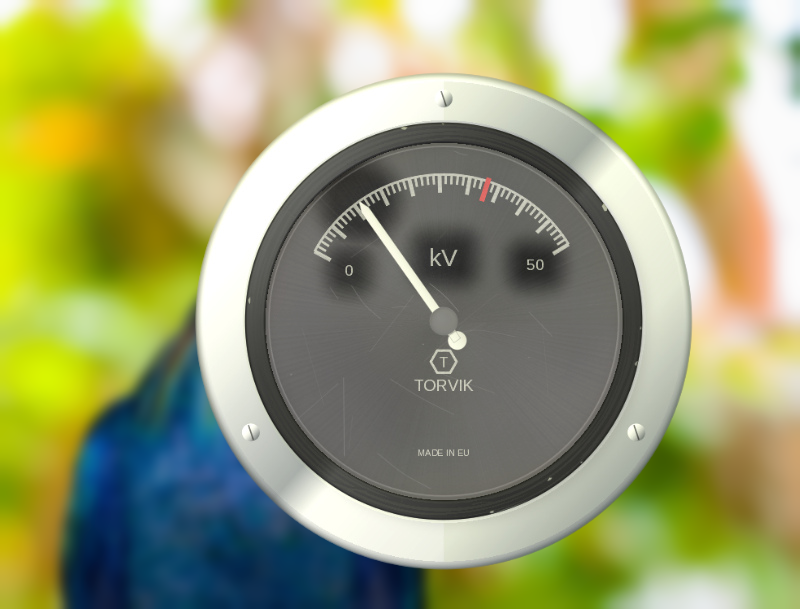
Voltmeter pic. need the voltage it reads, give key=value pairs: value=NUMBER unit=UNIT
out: value=11 unit=kV
